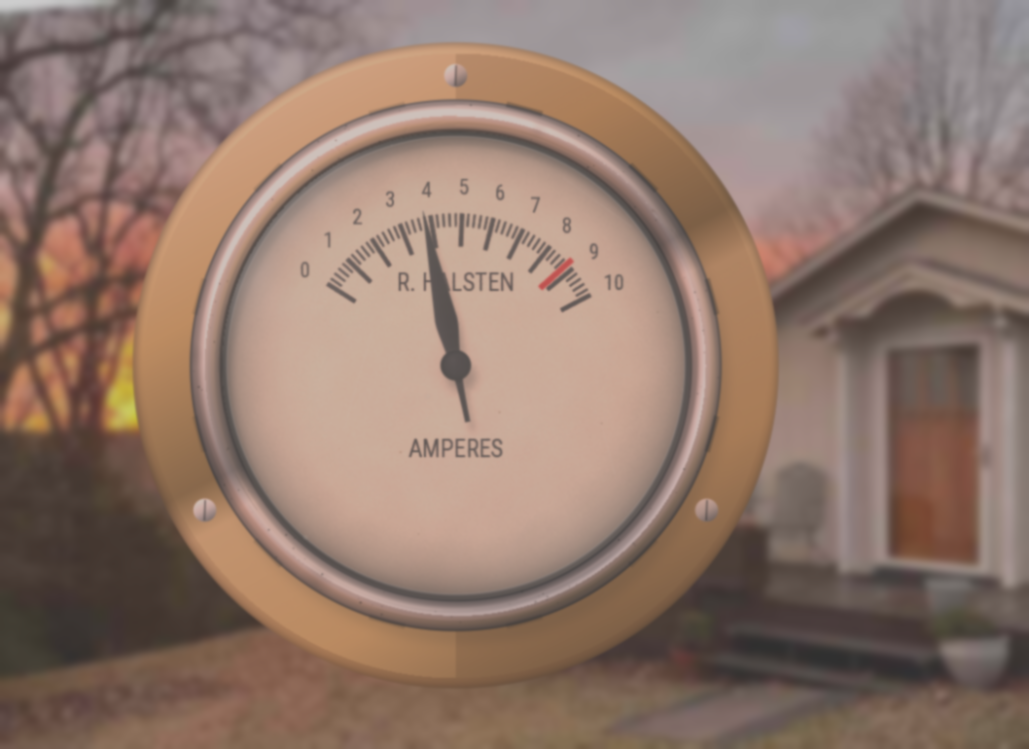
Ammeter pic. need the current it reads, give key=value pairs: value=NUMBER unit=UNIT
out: value=3.8 unit=A
